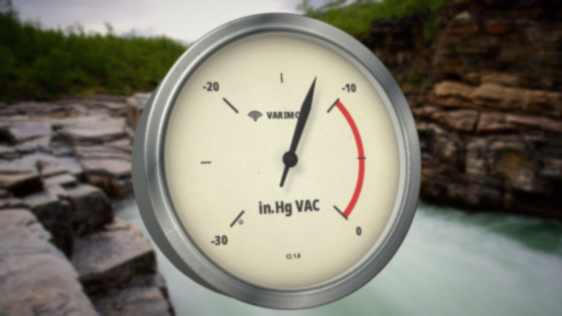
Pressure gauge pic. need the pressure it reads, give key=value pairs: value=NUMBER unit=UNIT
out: value=-12.5 unit=inHg
